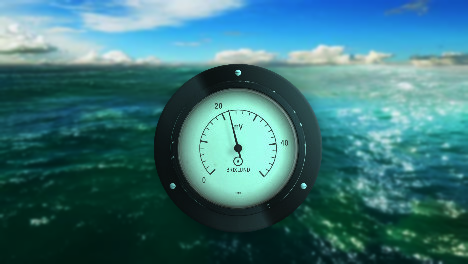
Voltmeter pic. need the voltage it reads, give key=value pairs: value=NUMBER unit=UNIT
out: value=22 unit=mV
